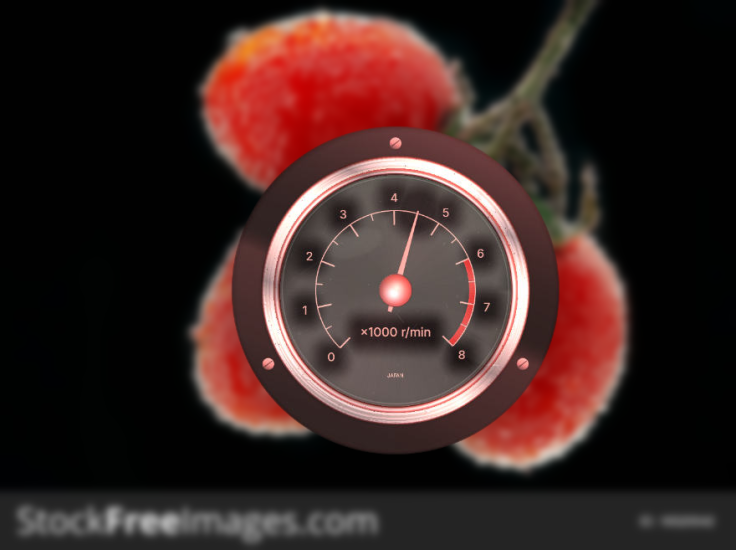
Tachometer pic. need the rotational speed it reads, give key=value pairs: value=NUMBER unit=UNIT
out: value=4500 unit=rpm
